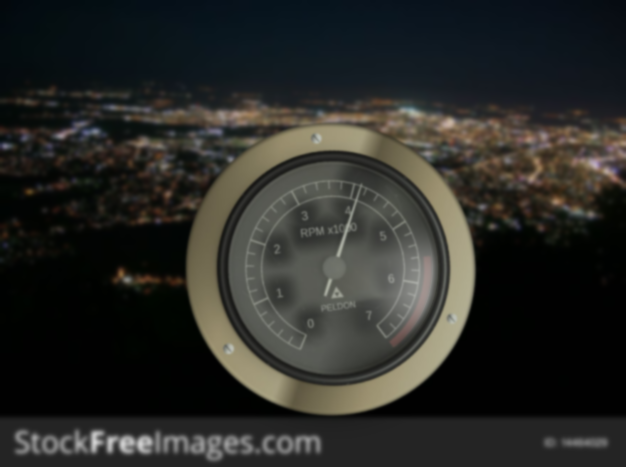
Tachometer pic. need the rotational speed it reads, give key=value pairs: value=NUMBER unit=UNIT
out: value=4100 unit=rpm
